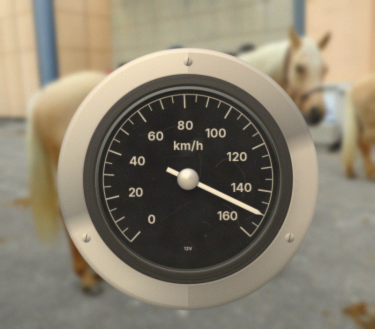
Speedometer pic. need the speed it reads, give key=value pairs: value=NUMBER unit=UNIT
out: value=150 unit=km/h
